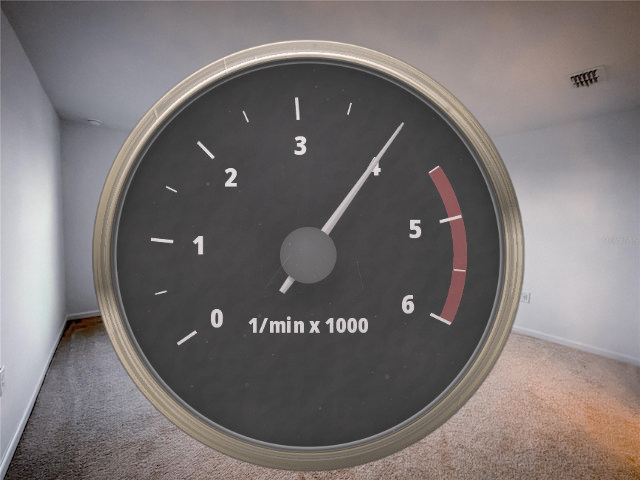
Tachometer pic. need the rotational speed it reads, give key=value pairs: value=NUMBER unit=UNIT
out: value=4000 unit=rpm
